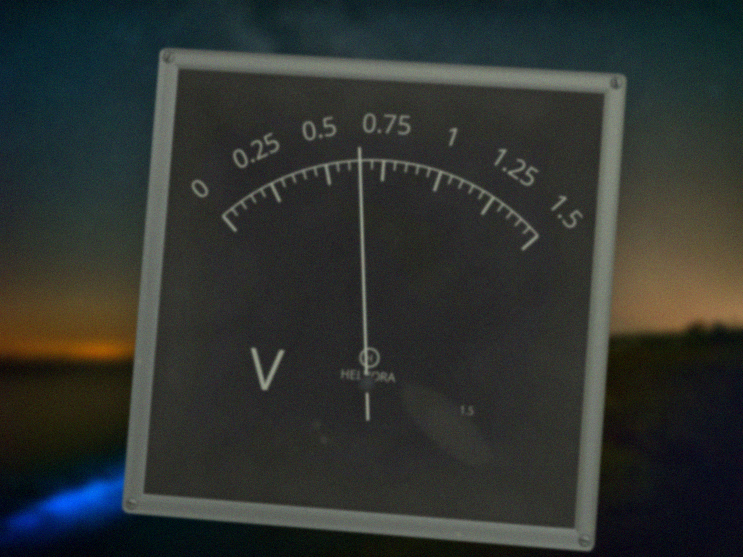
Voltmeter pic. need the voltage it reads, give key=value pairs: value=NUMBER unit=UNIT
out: value=0.65 unit=V
